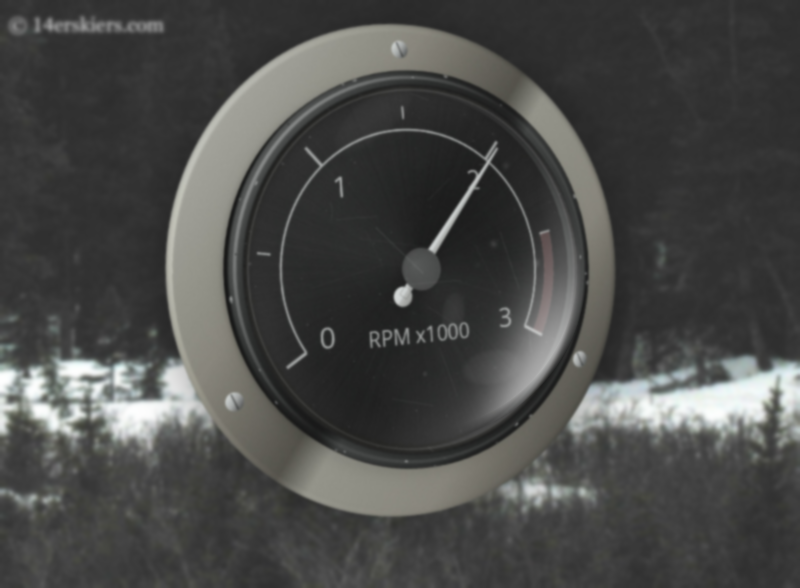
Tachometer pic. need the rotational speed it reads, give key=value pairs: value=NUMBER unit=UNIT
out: value=2000 unit=rpm
